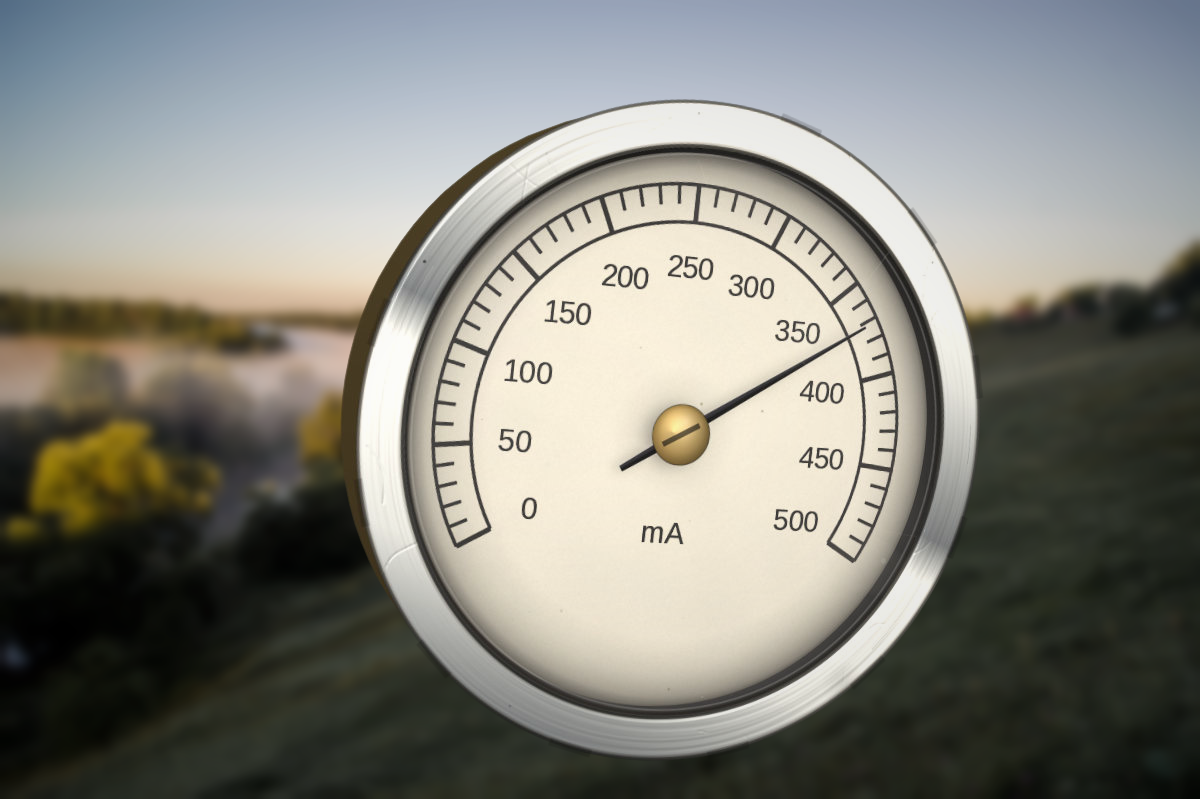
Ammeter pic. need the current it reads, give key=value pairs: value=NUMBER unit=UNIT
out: value=370 unit=mA
